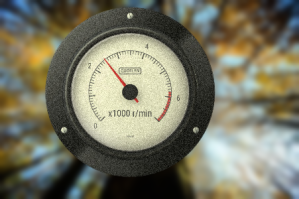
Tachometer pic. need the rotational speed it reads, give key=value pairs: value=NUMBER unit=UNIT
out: value=2500 unit=rpm
